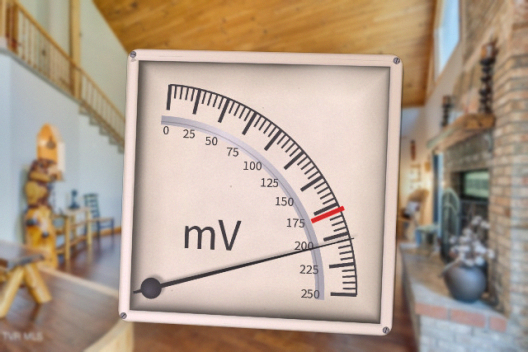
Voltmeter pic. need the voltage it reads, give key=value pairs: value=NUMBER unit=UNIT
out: value=205 unit=mV
